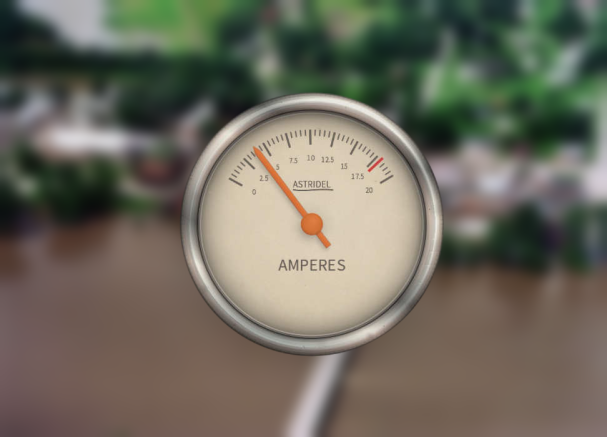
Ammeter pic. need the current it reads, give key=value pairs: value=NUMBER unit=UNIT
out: value=4 unit=A
